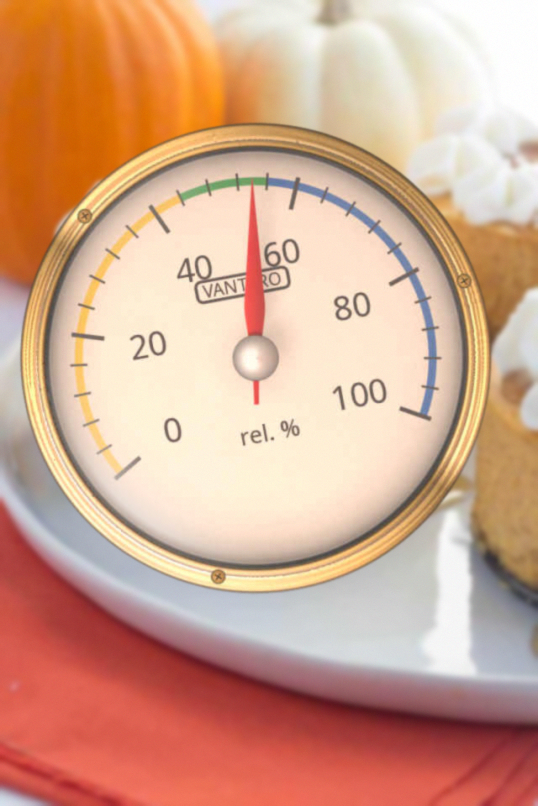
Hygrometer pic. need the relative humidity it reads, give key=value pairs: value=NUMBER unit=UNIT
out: value=54 unit=%
